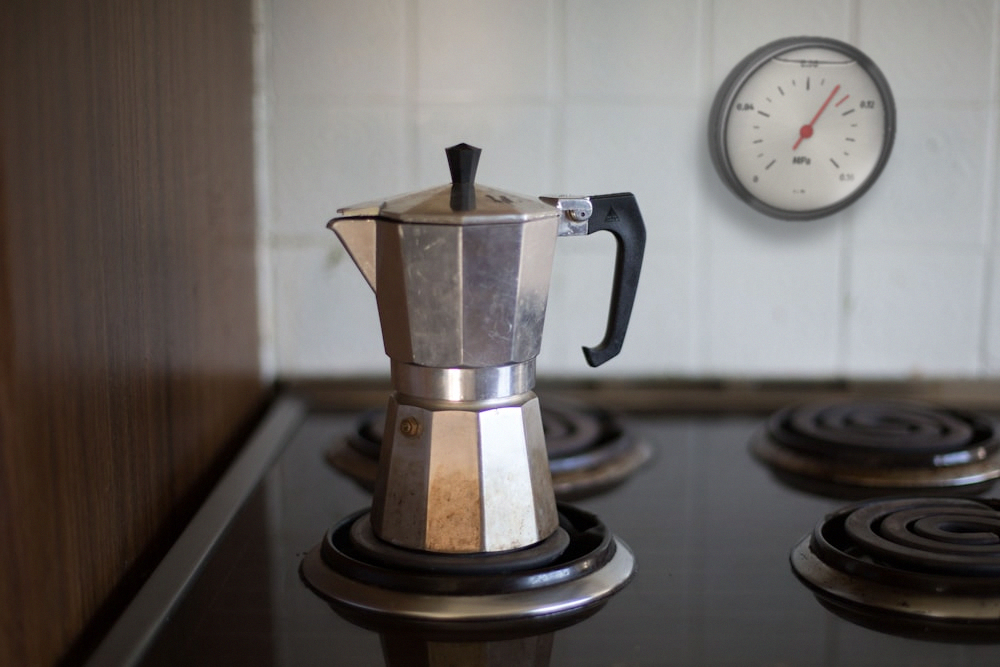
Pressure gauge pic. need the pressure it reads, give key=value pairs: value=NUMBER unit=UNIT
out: value=0.1 unit=MPa
